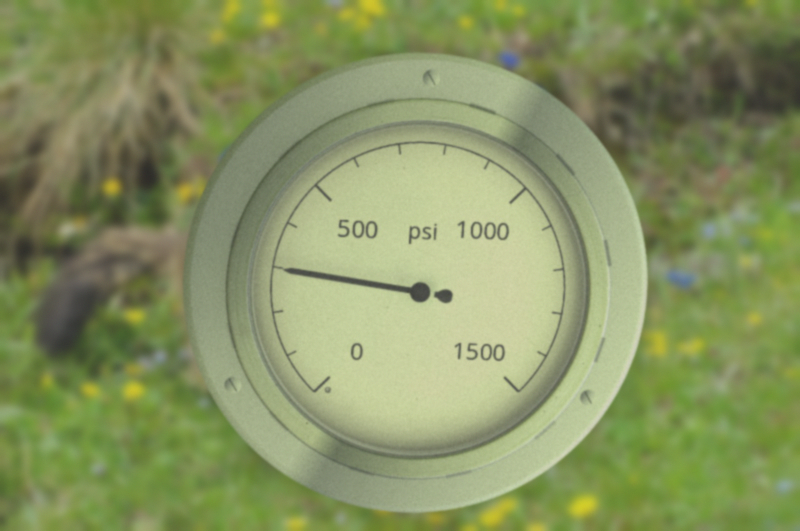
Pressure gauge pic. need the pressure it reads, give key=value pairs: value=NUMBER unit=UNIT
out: value=300 unit=psi
